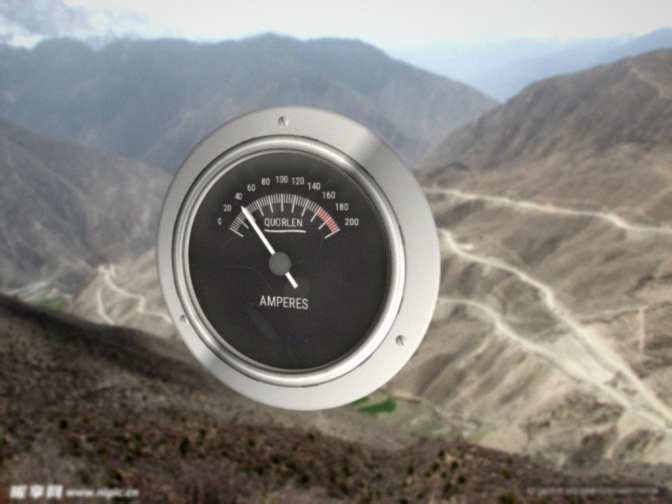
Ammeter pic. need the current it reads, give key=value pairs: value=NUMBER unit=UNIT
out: value=40 unit=A
